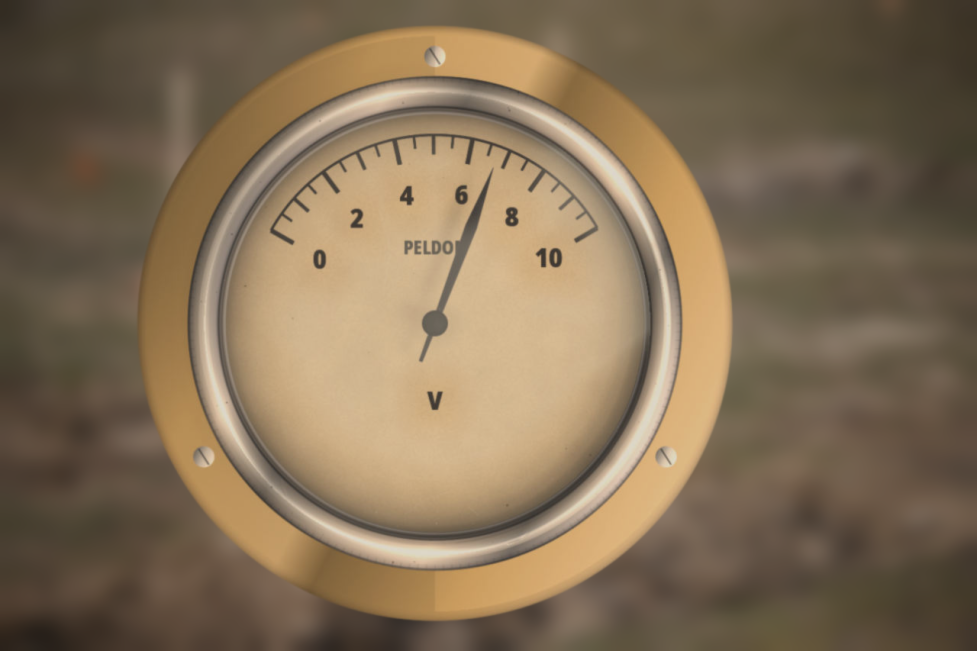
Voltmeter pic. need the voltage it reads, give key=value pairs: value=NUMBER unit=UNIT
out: value=6.75 unit=V
